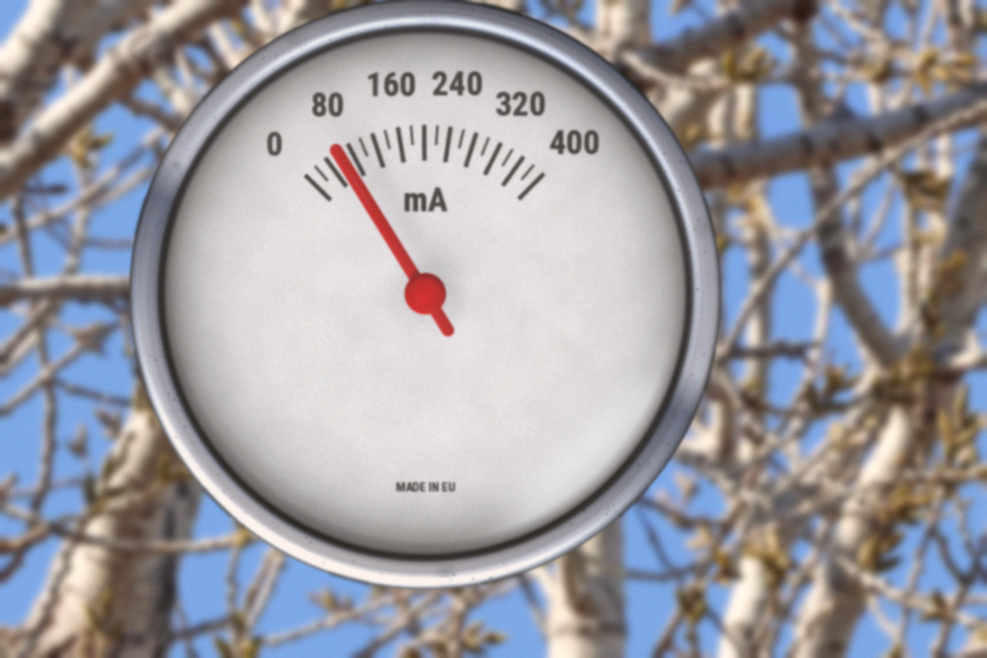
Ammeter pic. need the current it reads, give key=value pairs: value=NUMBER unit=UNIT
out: value=60 unit=mA
